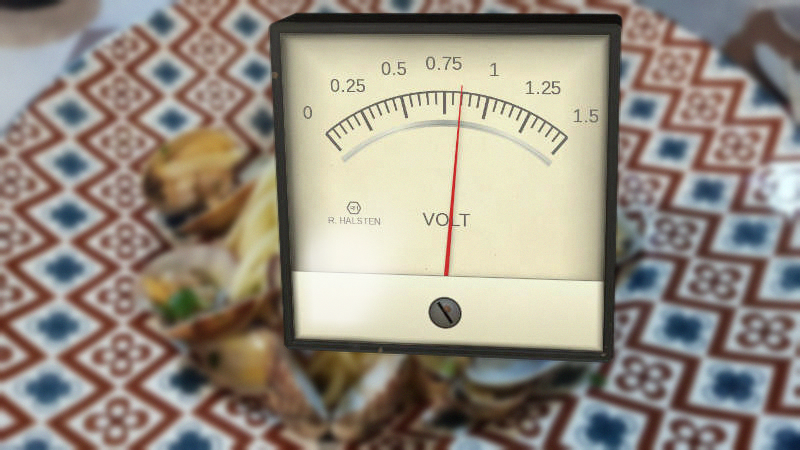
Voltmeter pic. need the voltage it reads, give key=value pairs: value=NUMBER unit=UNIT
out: value=0.85 unit=V
